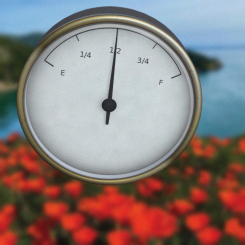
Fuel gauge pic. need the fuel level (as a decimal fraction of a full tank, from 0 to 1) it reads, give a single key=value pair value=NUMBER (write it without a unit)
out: value=0.5
